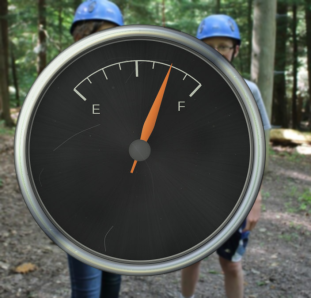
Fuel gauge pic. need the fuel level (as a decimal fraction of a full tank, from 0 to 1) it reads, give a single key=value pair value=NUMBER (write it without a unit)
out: value=0.75
